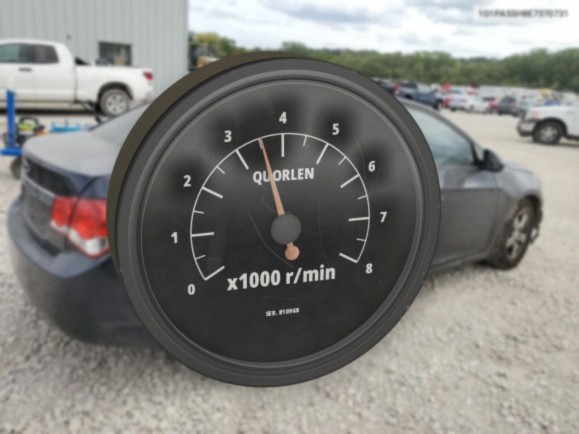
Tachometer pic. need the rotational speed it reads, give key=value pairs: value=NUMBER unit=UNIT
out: value=3500 unit=rpm
